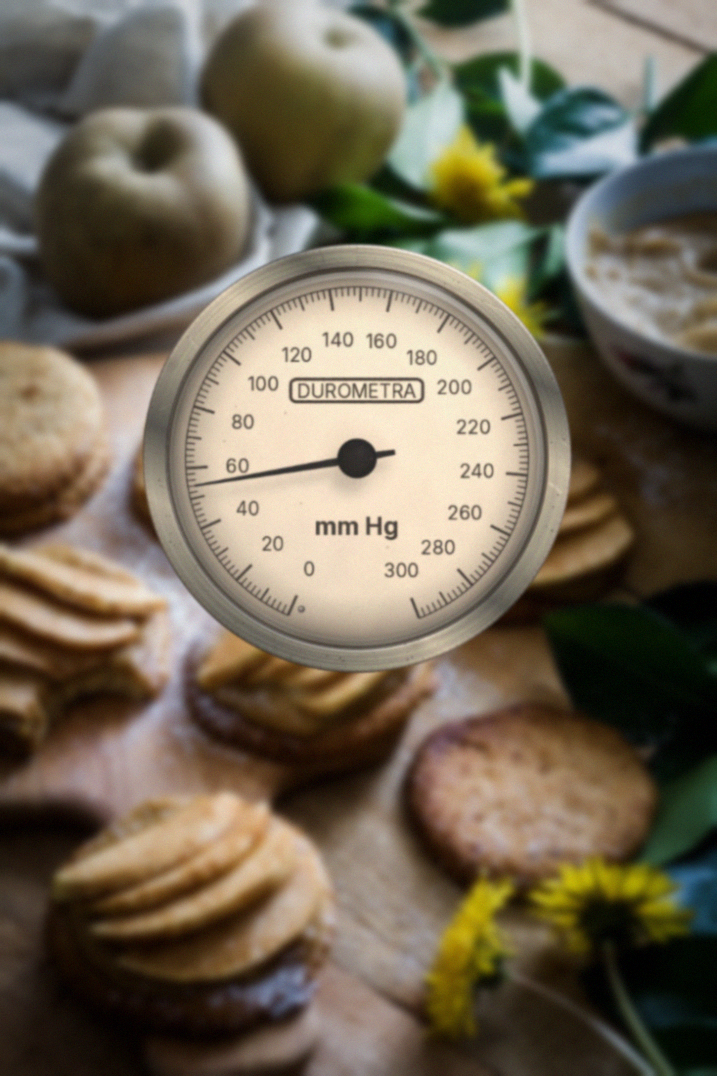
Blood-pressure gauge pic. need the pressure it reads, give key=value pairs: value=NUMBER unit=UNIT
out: value=54 unit=mmHg
